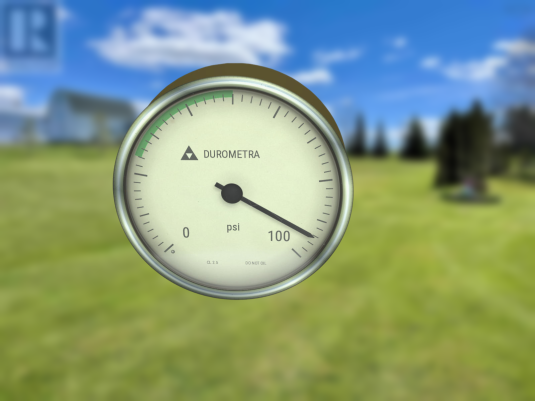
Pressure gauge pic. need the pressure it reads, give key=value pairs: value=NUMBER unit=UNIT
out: value=94 unit=psi
